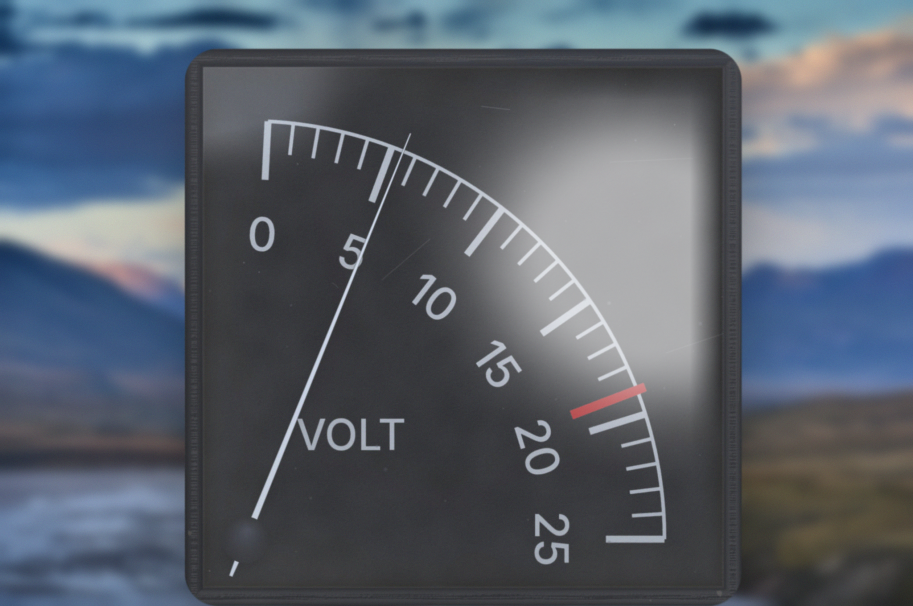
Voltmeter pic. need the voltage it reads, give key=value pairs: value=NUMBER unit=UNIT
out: value=5.5 unit=V
